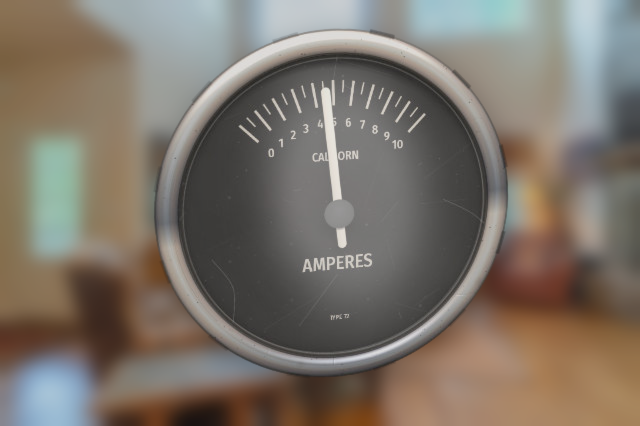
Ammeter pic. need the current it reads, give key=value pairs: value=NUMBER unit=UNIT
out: value=4.5 unit=A
